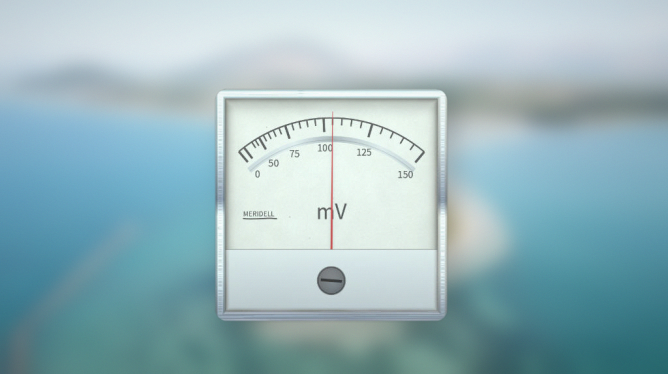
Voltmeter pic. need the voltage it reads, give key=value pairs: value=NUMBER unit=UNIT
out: value=105 unit=mV
